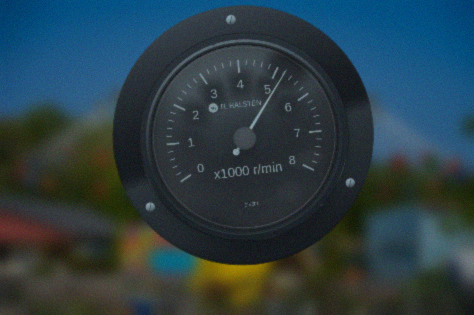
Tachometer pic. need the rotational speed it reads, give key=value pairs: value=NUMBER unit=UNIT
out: value=5200 unit=rpm
